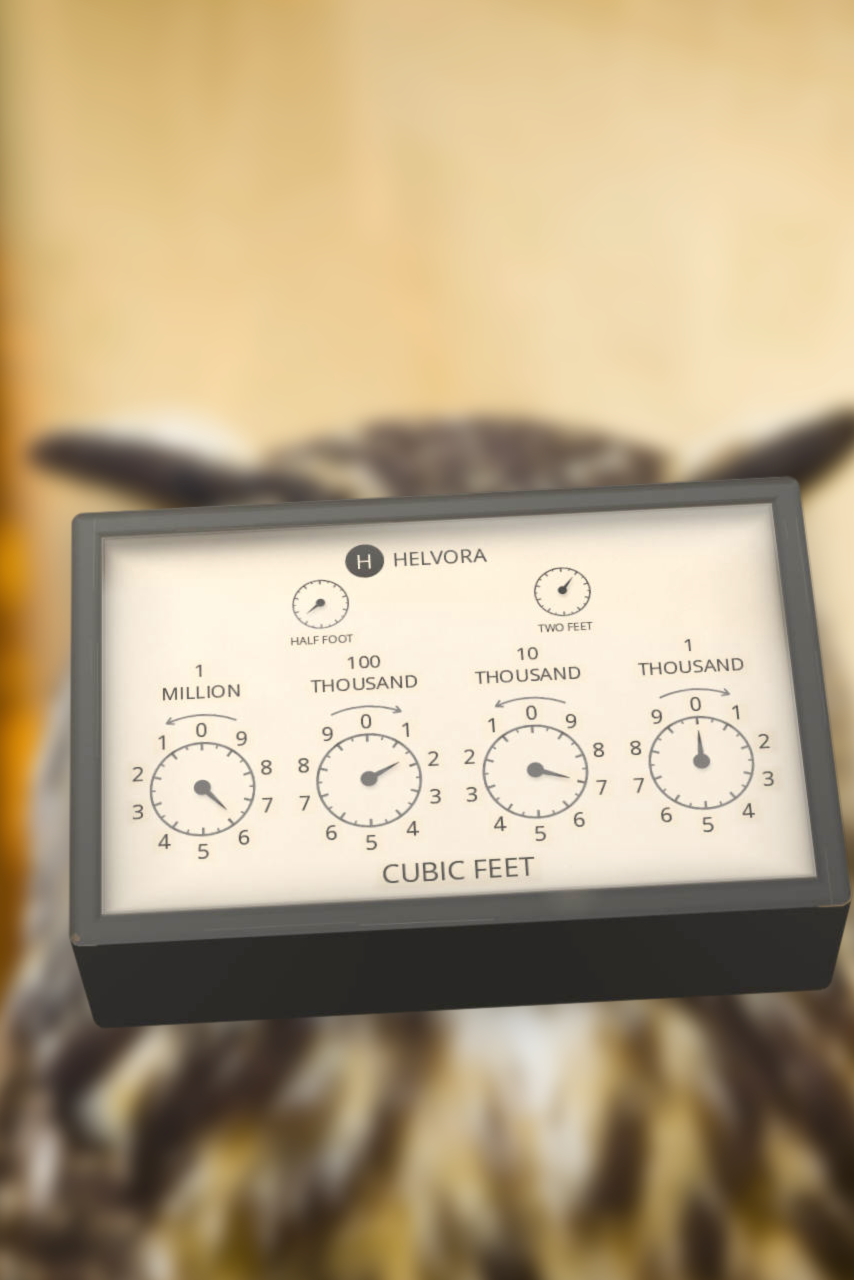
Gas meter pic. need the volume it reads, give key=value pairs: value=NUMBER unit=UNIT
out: value=617000 unit=ft³
